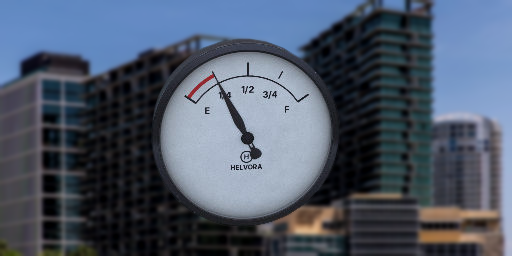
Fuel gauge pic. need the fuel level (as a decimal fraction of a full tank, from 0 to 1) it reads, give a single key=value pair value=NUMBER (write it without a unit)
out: value=0.25
